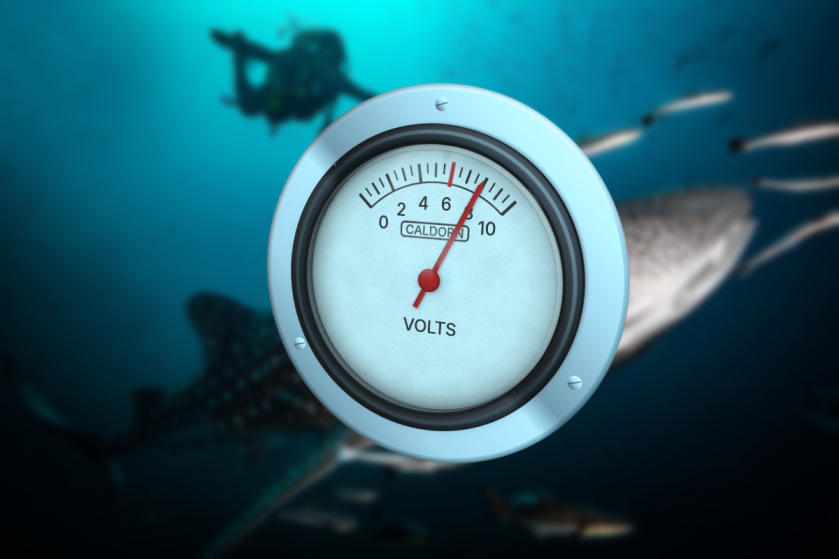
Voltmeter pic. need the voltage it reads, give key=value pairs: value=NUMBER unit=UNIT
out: value=8 unit=V
